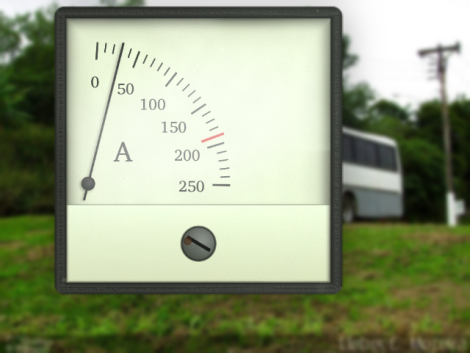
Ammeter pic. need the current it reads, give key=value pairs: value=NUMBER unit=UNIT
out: value=30 unit=A
